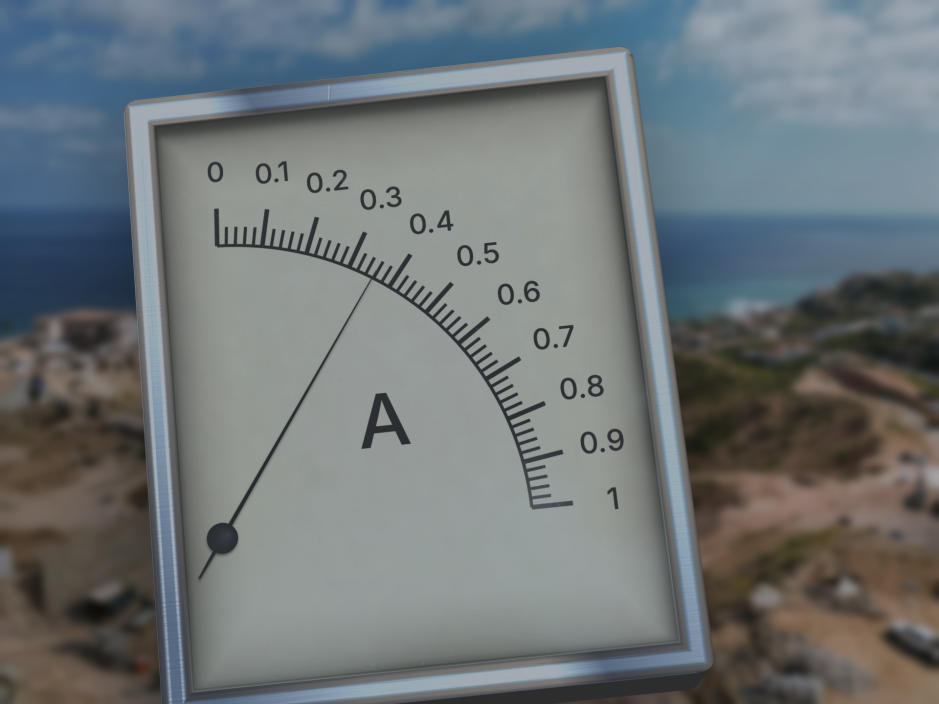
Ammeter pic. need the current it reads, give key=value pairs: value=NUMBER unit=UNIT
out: value=0.36 unit=A
